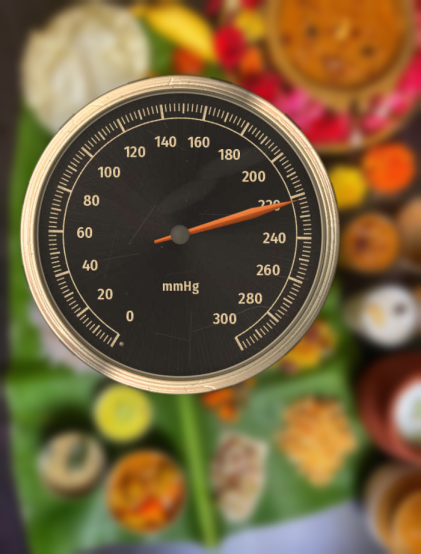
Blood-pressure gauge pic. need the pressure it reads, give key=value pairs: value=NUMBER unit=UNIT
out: value=222 unit=mmHg
